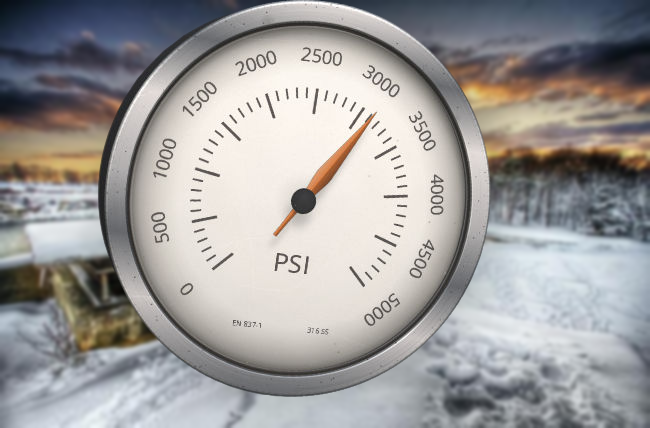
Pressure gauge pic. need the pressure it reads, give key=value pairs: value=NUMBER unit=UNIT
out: value=3100 unit=psi
